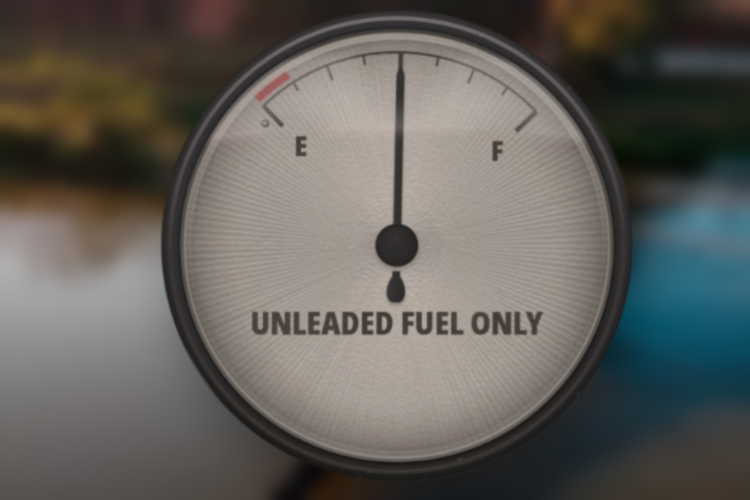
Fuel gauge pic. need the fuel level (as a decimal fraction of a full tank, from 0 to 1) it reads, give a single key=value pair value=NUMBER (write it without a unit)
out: value=0.5
